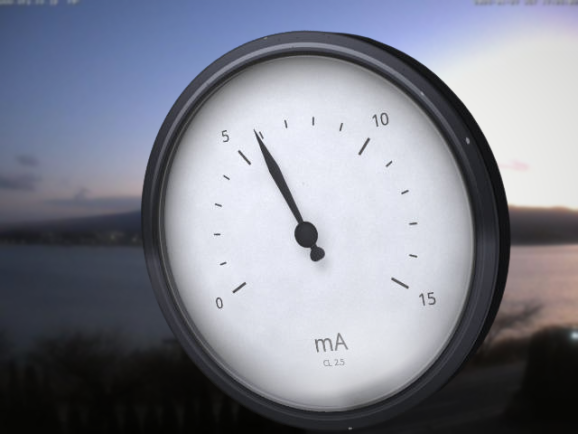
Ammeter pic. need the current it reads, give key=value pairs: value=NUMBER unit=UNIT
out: value=6 unit=mA
